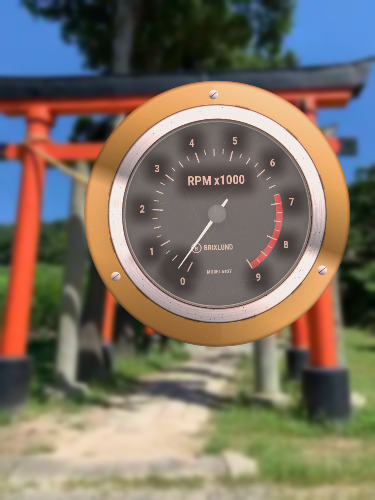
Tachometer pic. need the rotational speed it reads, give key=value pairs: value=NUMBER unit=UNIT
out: value=250 unit=rpm
